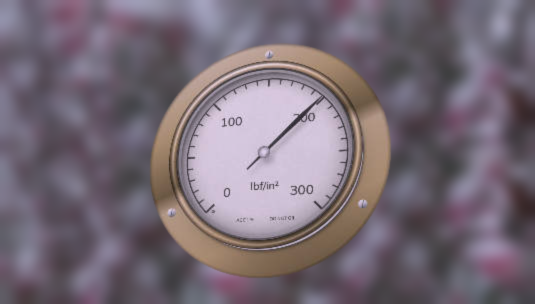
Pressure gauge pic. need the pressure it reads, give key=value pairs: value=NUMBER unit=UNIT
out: value=200 unit=psi
